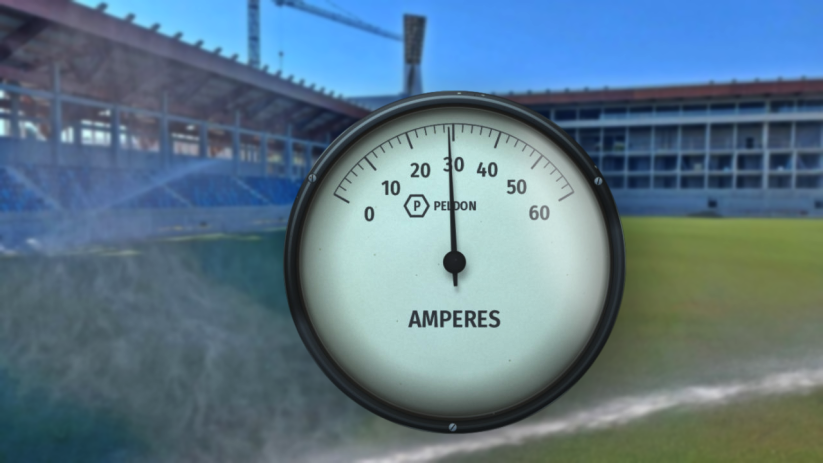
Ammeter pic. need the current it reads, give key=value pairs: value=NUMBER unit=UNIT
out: value=29 unit=A
